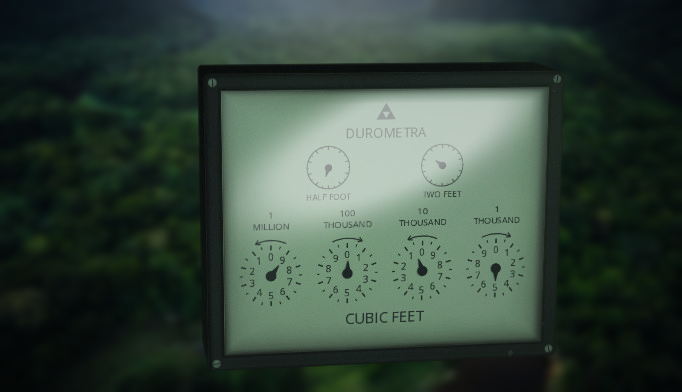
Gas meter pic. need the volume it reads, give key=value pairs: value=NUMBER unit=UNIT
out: value=900500 unit=ft³
